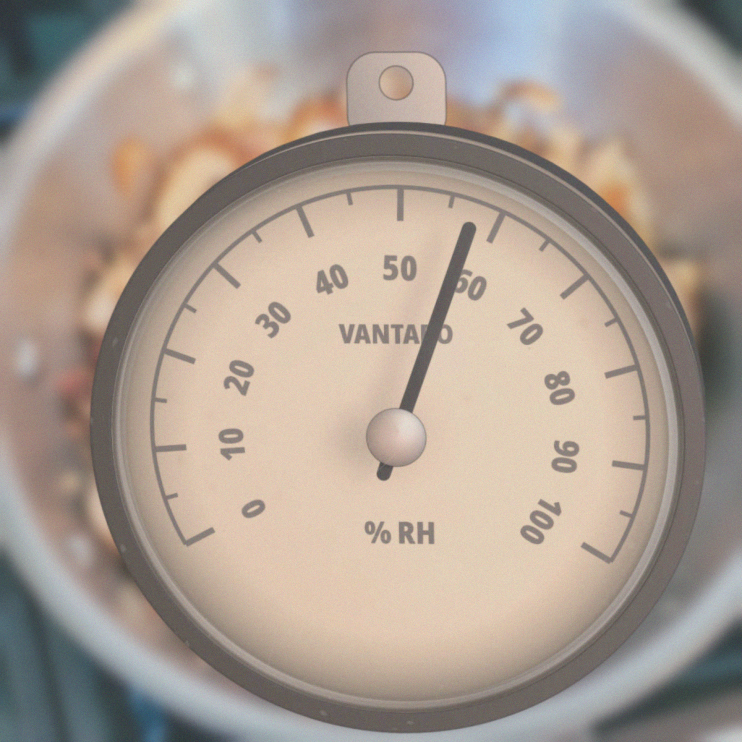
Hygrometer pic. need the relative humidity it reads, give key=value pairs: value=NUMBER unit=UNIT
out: value=57.5 unit=%
